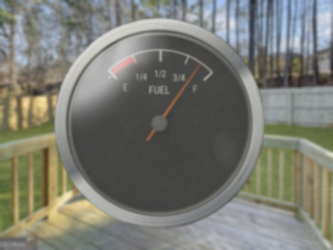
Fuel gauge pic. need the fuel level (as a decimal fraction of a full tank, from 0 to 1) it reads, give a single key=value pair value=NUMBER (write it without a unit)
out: value=0.875
